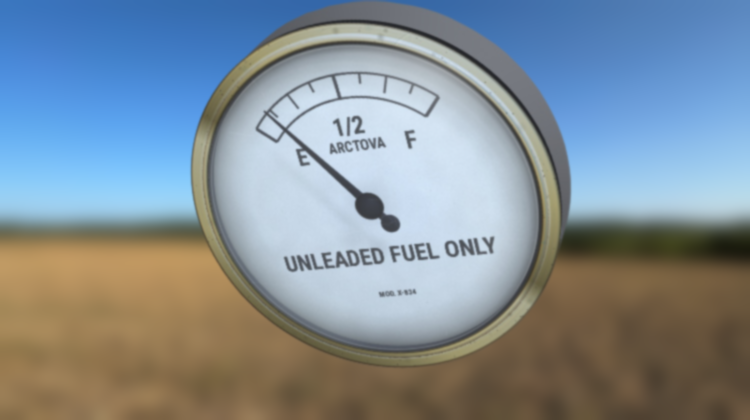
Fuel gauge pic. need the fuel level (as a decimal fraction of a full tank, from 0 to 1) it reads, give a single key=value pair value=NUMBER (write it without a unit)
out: value=0.125
